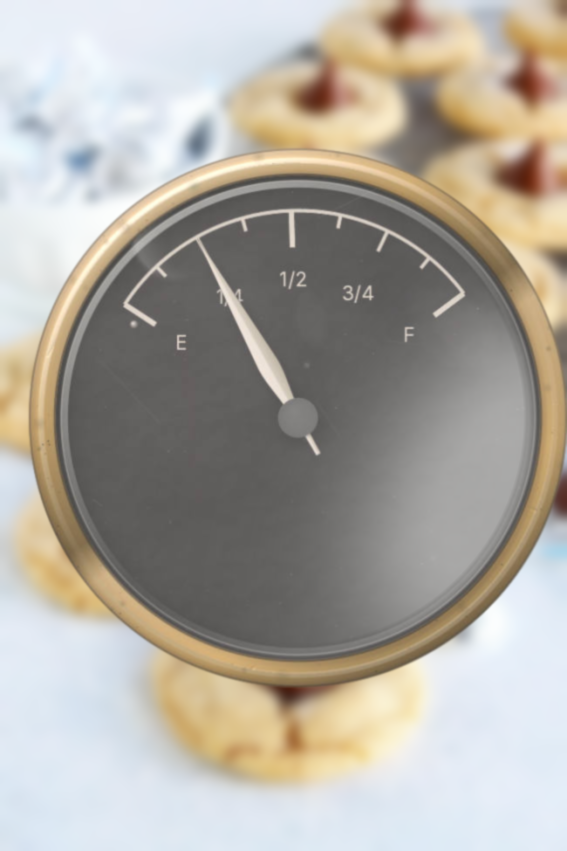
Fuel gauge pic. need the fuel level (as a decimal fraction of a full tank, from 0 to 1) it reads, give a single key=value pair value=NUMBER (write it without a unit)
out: value=0.25
